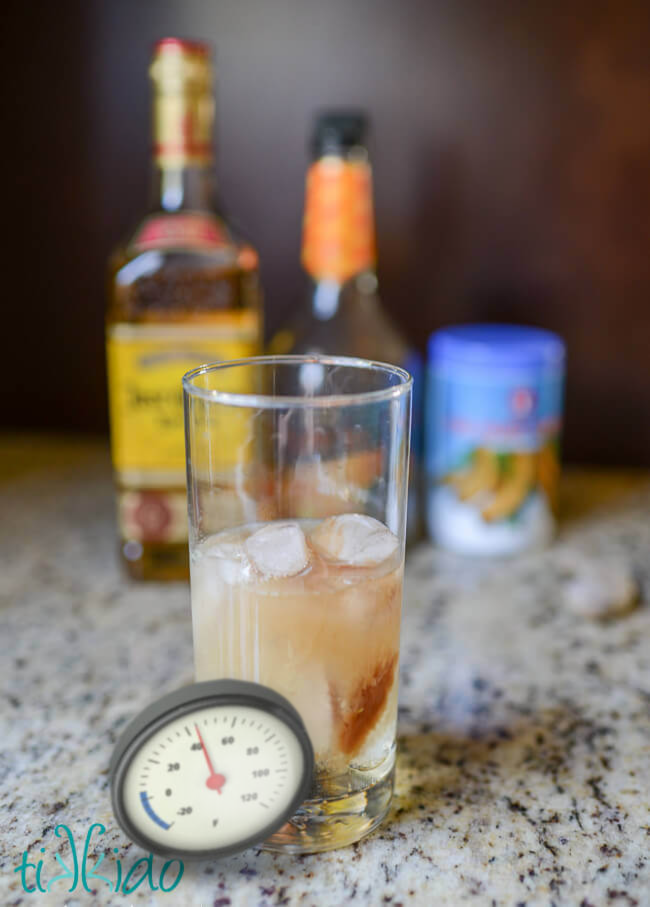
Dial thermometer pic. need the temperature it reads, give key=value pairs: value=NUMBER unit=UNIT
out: value=44 unit=°F
